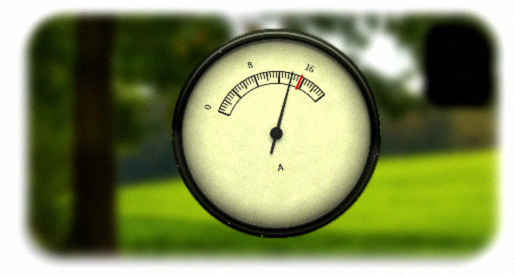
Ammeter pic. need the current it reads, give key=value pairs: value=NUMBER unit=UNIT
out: value=14 unit=A
